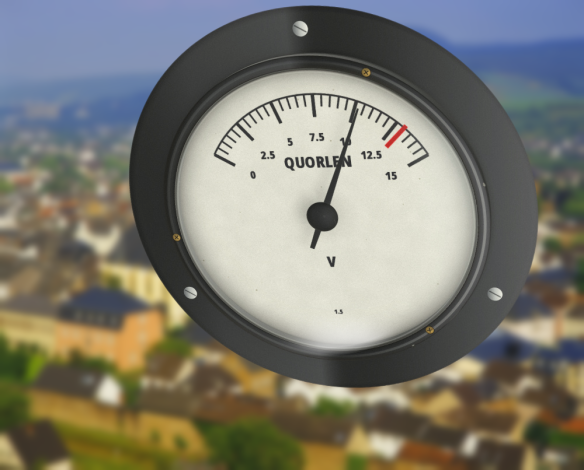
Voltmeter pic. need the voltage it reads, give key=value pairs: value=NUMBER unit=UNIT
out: value=10.25 unit=V
